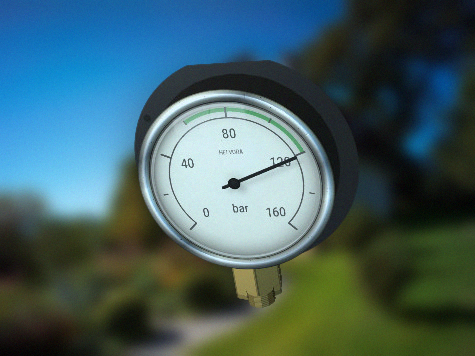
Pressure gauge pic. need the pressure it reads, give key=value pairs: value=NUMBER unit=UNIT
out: value=120 unit=bar
